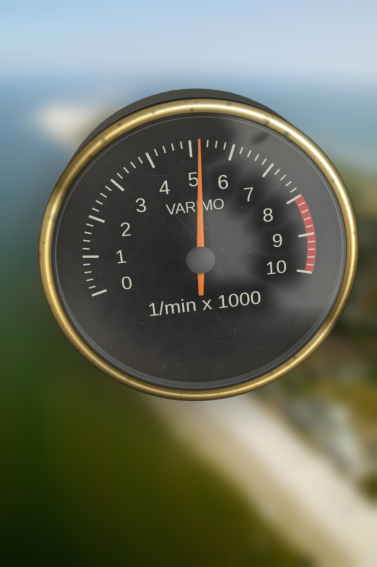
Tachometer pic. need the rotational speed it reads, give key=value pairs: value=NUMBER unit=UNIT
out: value=5200 unit=rpm
